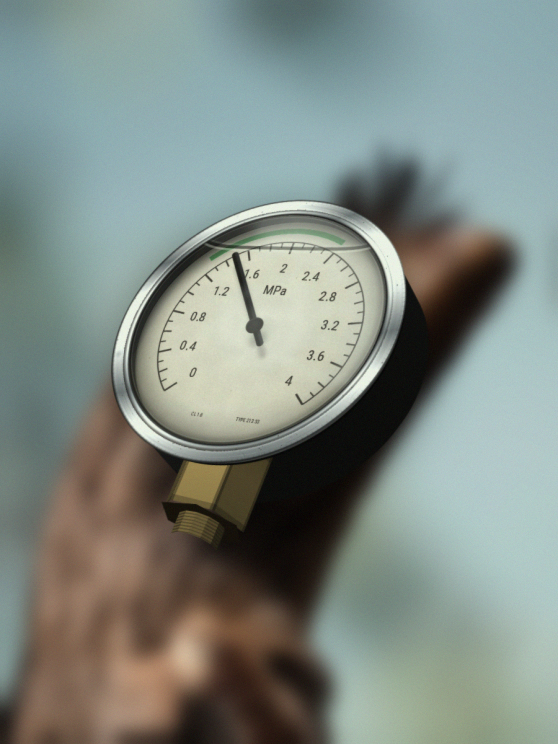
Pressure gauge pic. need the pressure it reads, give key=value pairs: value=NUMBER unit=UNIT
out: value=1.5 unit=MPa
